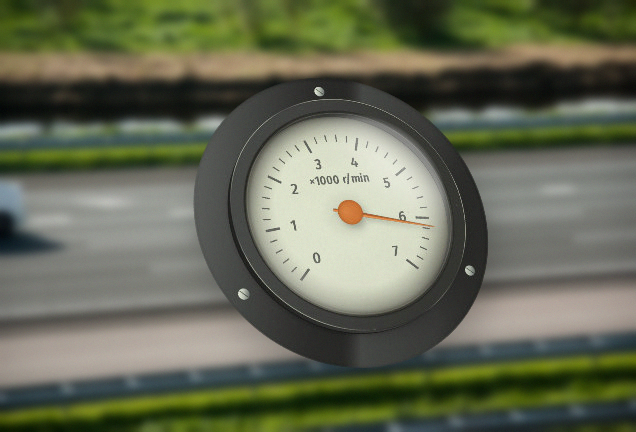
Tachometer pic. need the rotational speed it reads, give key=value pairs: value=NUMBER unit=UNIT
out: value=6200 unit=rpm
